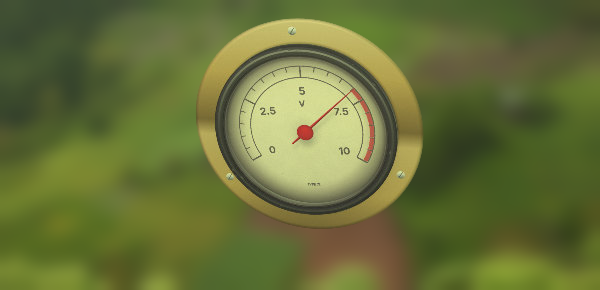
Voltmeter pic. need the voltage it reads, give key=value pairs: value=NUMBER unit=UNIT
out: value=7 unit=V
